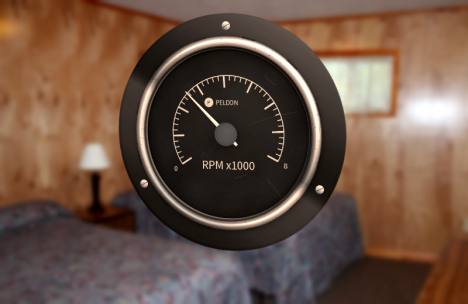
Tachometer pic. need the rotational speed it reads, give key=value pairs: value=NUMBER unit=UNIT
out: value=2600 unit=rpm
